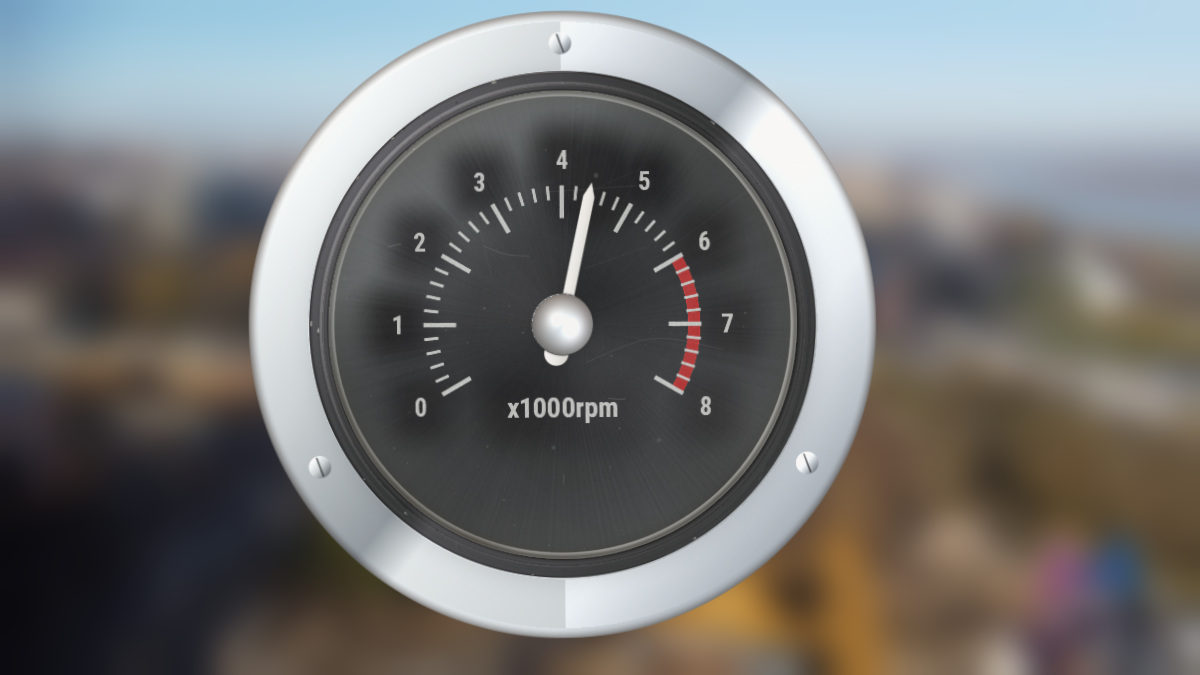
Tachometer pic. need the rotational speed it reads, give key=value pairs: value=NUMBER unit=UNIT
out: value=4400 unit=rpm
